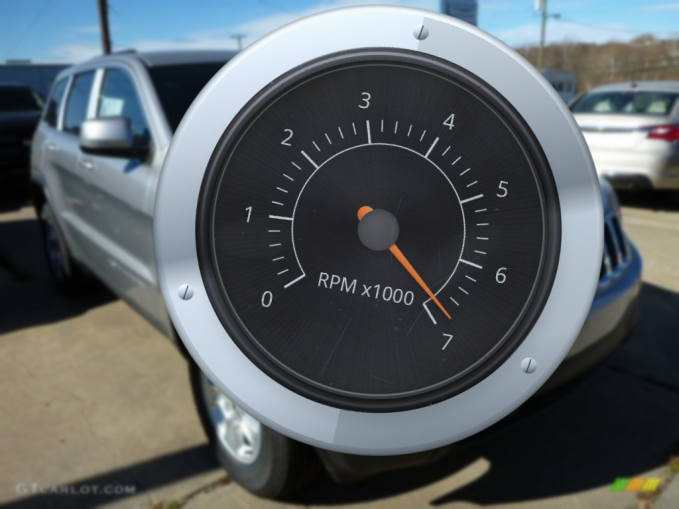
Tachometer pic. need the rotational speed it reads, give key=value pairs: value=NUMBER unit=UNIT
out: value=6800 unit=rpm
